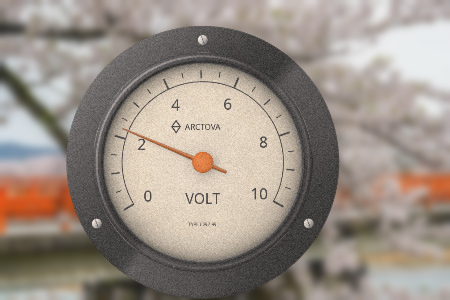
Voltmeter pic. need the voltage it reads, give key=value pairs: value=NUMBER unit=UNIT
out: value=2.25 unit=V
